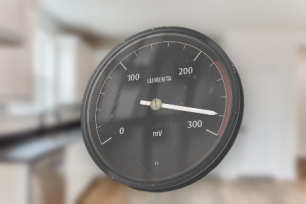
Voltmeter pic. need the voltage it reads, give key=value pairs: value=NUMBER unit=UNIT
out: value=280 unit=mV
